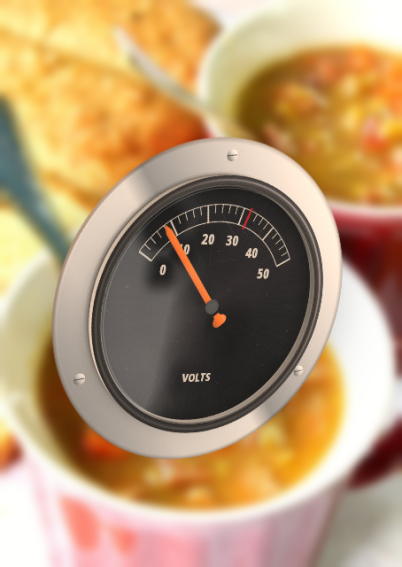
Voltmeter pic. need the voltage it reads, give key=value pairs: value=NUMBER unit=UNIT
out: value=8 unit=V
